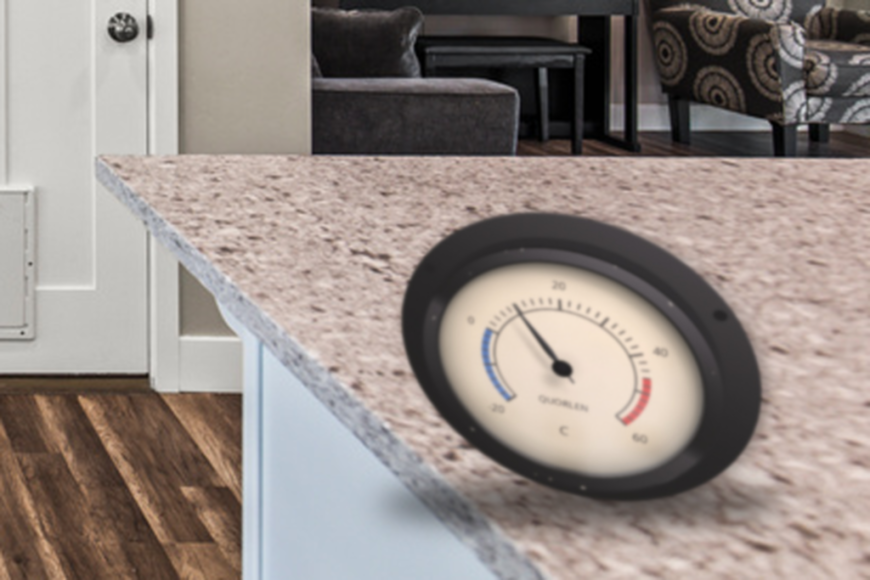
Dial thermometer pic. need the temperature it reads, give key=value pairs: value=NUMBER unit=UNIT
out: value=10 unit=°C
